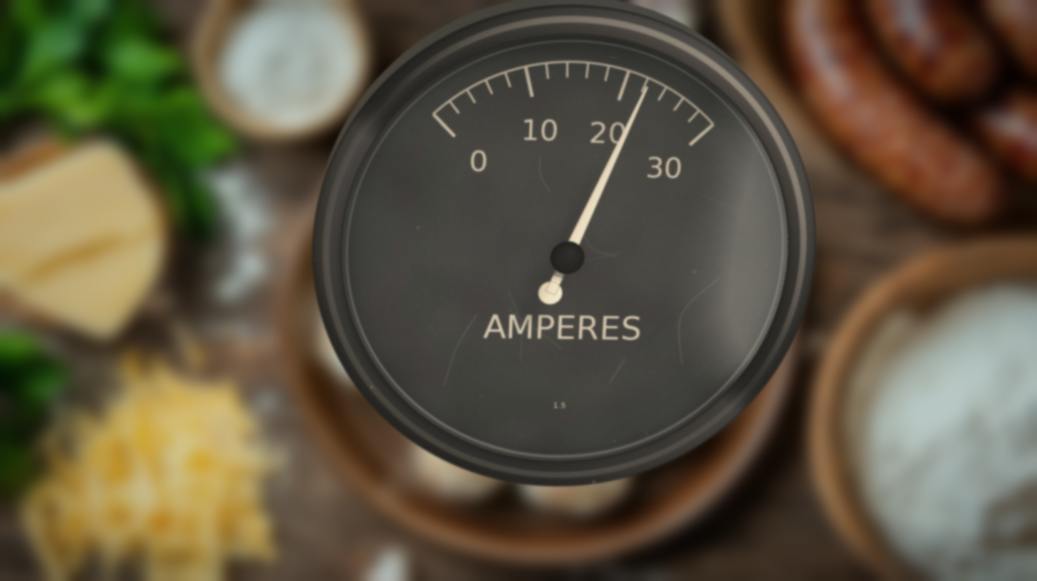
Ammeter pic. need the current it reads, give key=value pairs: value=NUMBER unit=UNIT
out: value=22 unit=A
